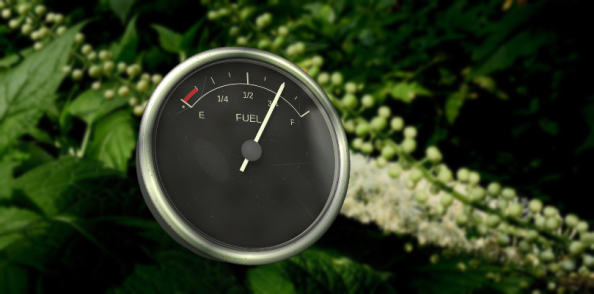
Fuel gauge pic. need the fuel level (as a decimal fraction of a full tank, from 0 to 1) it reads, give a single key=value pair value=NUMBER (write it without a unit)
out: value=0.75
